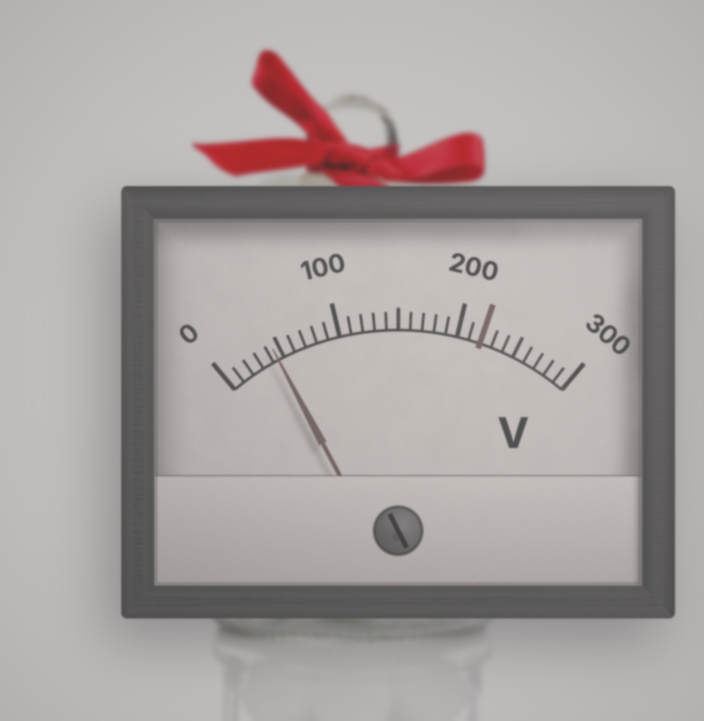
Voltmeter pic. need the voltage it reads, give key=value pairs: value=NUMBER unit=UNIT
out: value=45 unit=V
